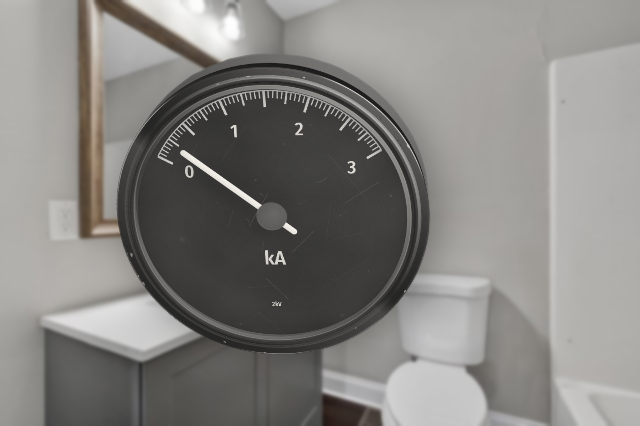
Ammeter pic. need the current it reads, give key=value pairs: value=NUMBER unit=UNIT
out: value=0.25 unit=kA
